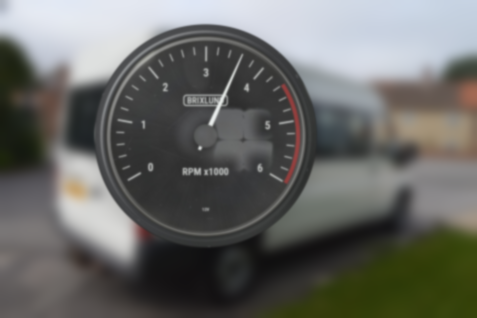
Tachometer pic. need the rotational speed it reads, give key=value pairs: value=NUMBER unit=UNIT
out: value=3600 unit=rpm
